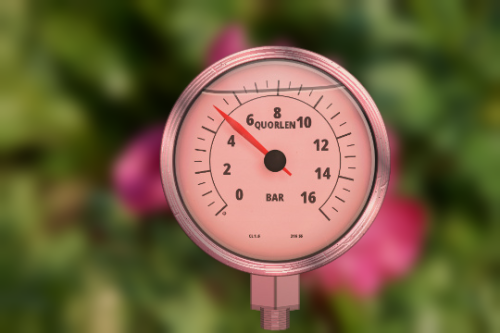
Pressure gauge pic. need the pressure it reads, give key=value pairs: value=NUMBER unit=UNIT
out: value=5 unit=bar
